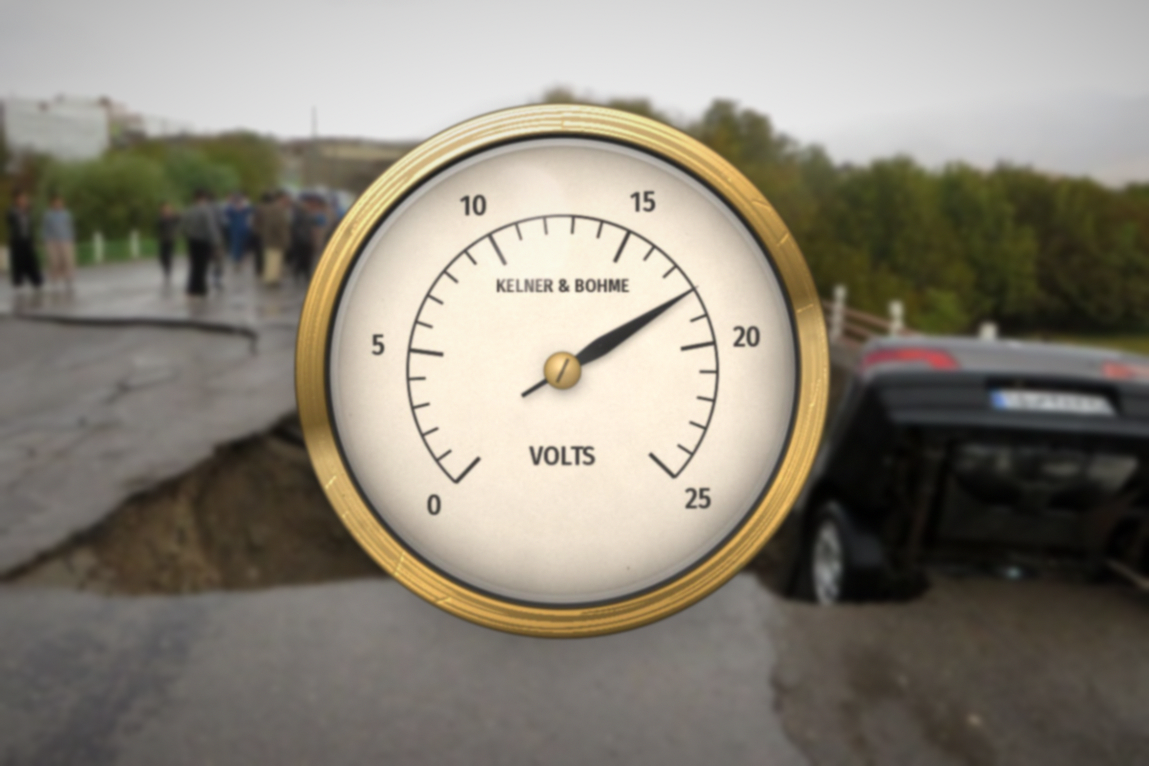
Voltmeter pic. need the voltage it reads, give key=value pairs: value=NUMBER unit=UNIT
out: value=18 unit=V
